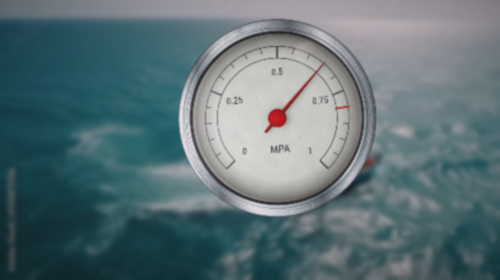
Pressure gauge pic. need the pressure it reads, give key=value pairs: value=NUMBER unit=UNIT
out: value=0.65 unit=MPa
